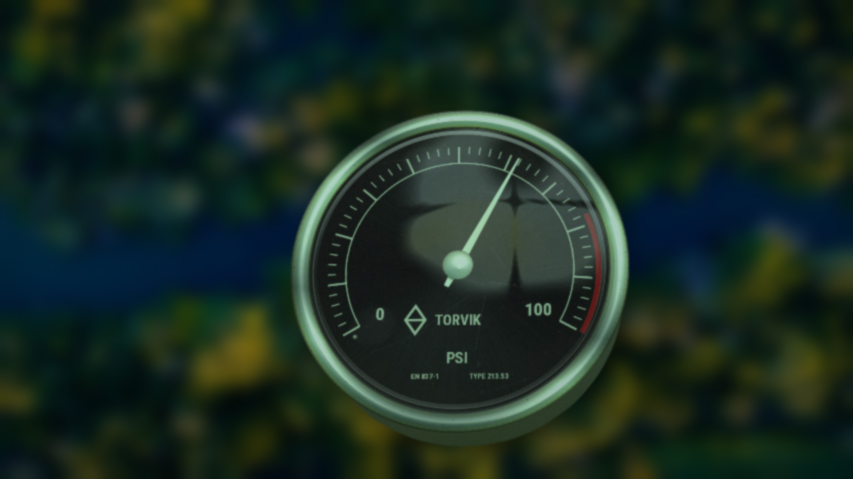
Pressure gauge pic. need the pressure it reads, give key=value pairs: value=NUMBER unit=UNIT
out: value=62 unit=psi
